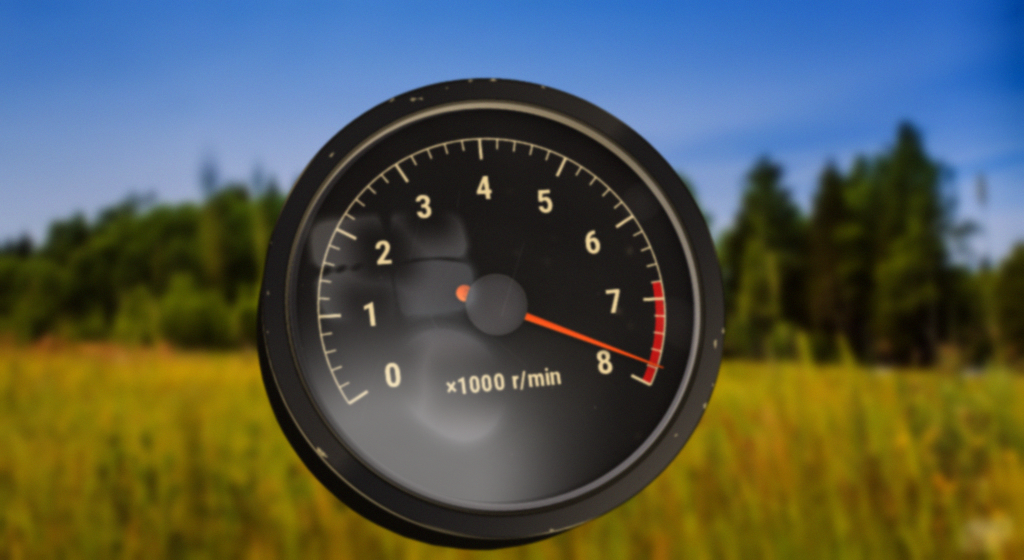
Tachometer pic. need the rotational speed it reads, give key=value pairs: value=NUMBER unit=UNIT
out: value=7800 unit=rpm
